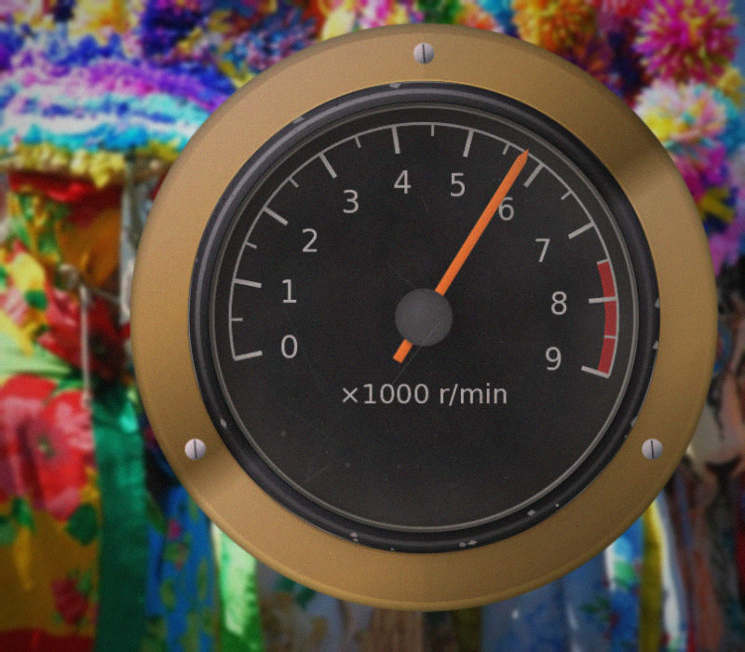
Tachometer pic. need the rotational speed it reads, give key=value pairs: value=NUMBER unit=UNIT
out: value=5750 unit=rpm
